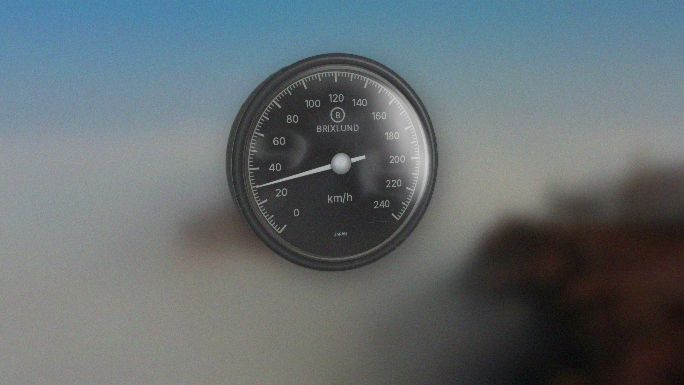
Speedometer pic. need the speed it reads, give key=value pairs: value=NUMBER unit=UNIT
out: value=30 unit=km/h
